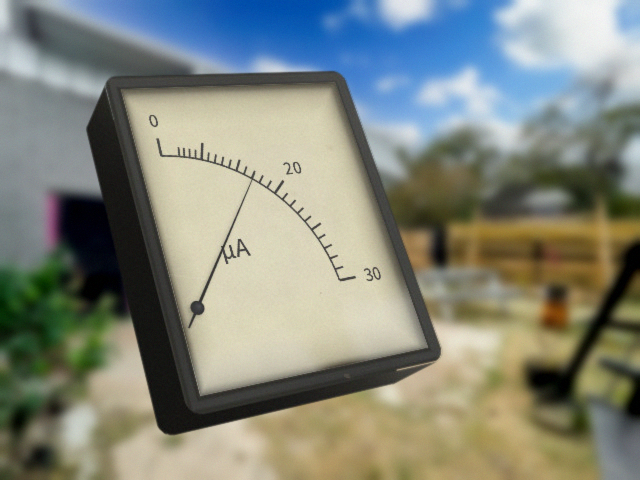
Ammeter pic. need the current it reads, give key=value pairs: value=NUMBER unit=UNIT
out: value=17 unit=µA
